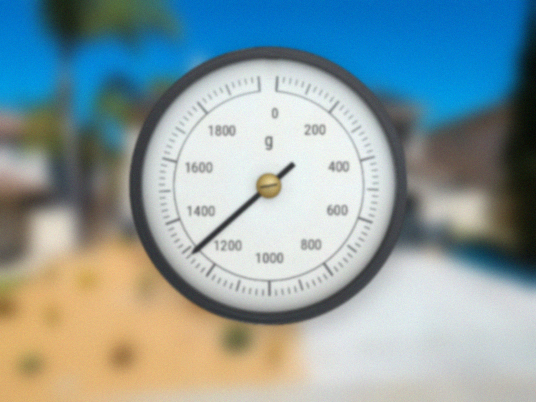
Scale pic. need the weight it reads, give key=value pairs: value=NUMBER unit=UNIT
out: value=1280 unit=g
